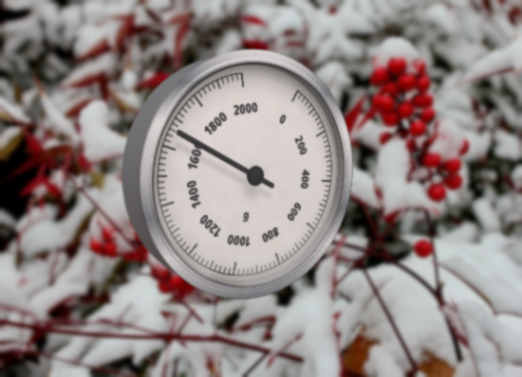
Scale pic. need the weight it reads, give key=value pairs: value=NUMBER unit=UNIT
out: value=1660 unit=g
